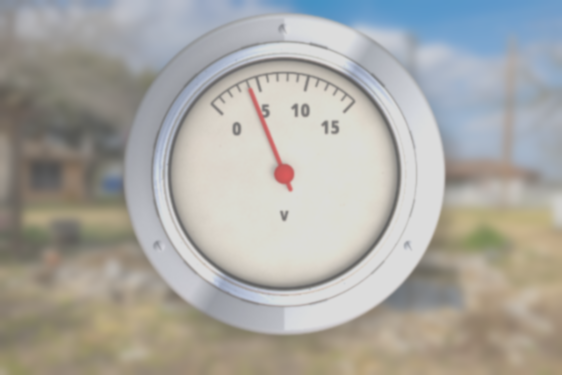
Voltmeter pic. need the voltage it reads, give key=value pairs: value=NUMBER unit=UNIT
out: value=4 unit=V
